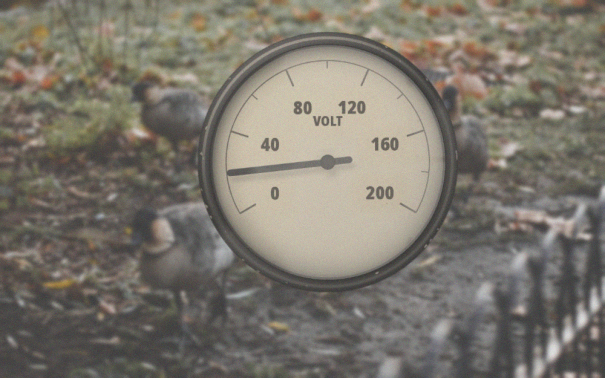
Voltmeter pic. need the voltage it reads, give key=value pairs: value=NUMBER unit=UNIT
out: value=20 unit=V
